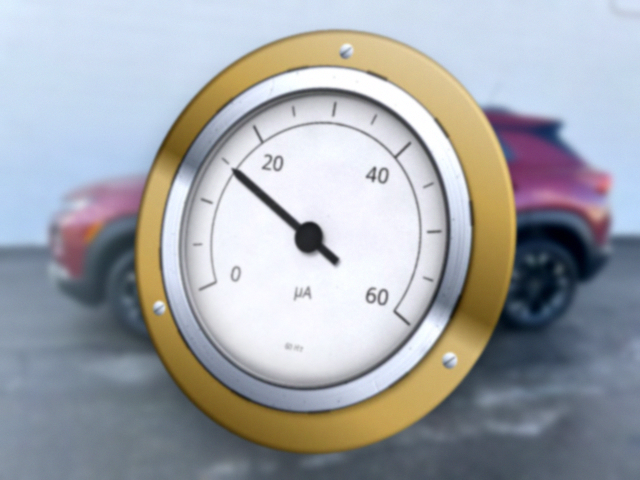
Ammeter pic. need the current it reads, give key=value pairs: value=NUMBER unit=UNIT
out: value=15 unit=µA
